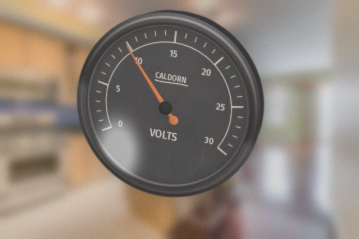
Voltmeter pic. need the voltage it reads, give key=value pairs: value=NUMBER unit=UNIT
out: value=10 unit=V
